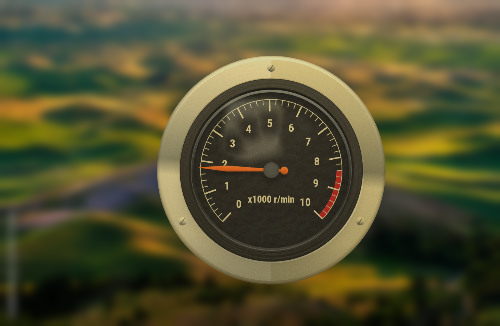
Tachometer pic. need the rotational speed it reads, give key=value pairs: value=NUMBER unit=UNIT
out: value=1800 unit=rpm
